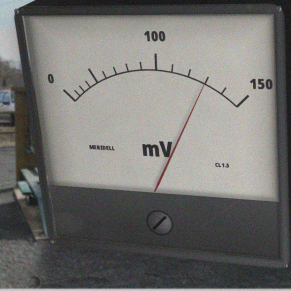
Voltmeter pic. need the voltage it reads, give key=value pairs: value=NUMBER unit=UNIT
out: value=130 unit=mV
